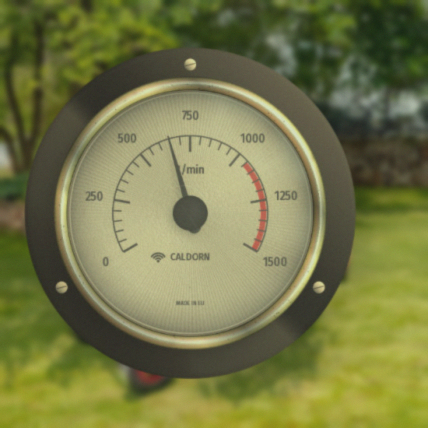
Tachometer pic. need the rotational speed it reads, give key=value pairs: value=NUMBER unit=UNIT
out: value=650 unit=rpm
